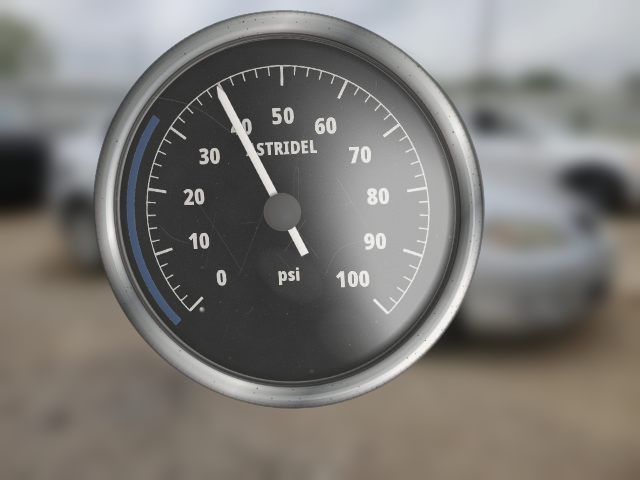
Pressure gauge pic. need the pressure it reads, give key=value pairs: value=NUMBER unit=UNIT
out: value=40 unit=psi
